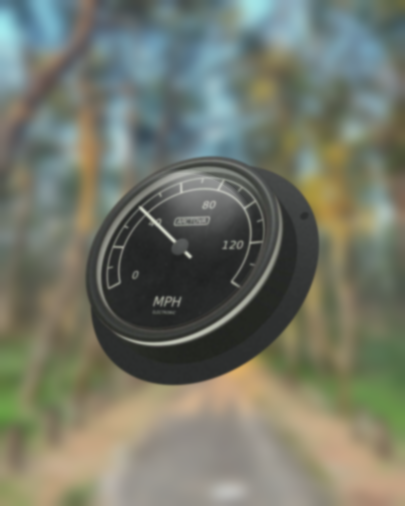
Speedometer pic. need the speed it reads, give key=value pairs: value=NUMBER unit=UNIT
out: value=40 unit=mph
